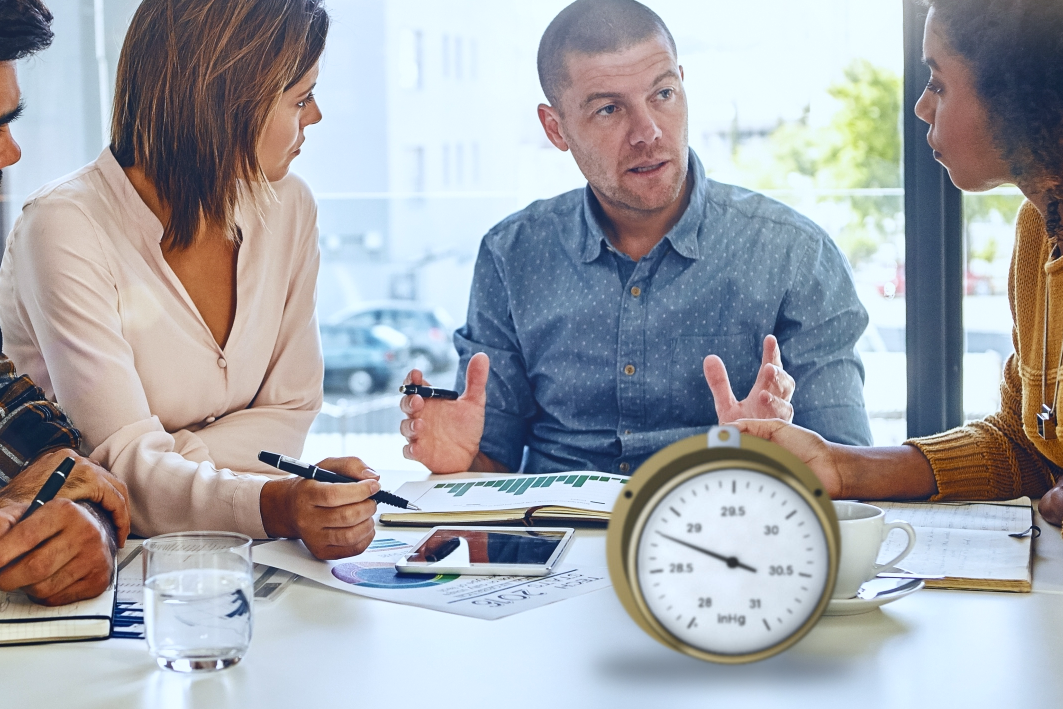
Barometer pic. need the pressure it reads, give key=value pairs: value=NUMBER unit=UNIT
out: value=28.8 unit=inHg
